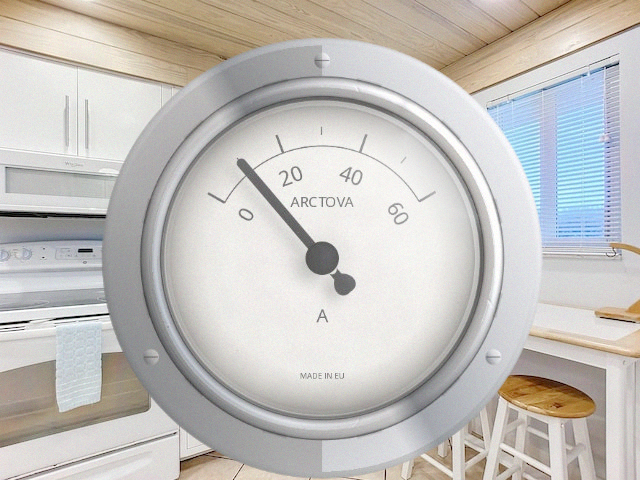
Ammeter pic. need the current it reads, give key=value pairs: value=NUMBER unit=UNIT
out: value=10 unit=A
